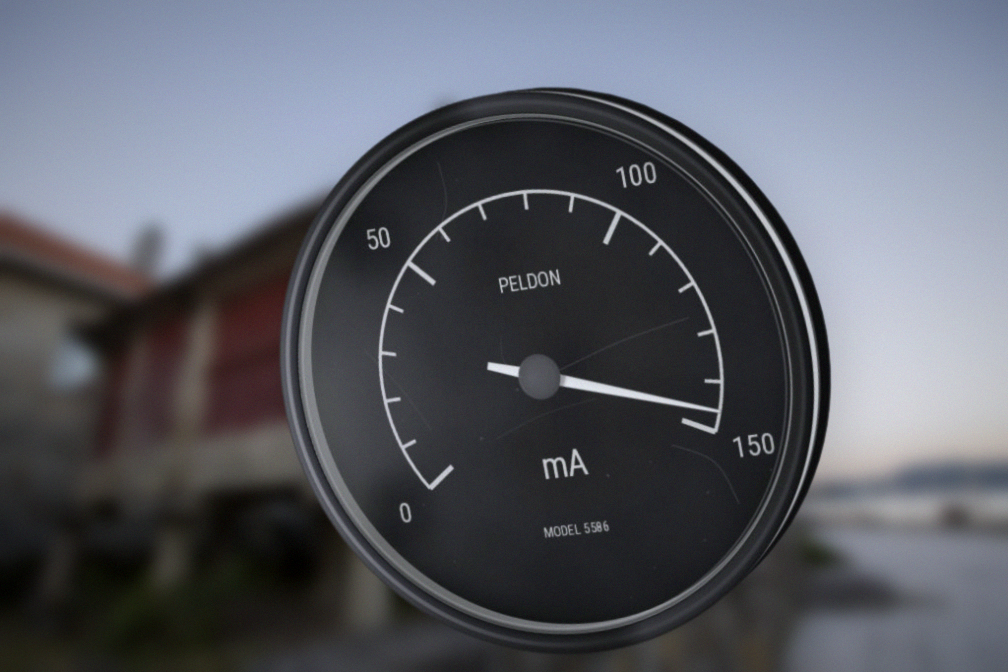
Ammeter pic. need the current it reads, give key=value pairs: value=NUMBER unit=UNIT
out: value=145 unit=mA
